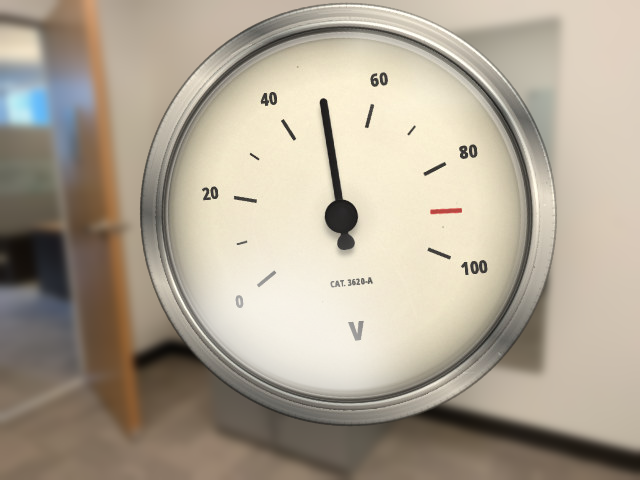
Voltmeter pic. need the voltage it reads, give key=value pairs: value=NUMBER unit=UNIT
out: value=50 unit=V
